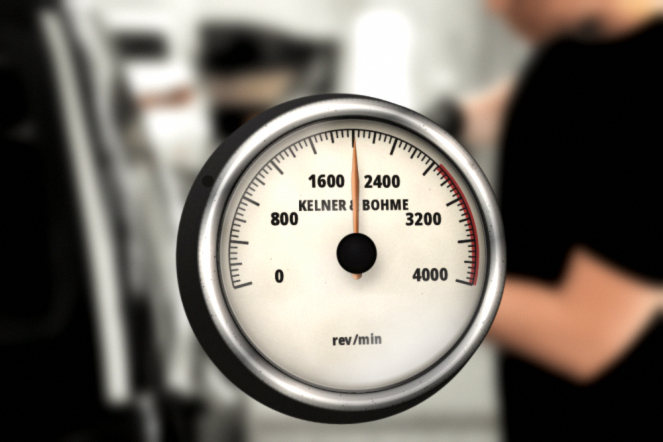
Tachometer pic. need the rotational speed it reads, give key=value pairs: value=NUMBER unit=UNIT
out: value=2000 unit=rpm
